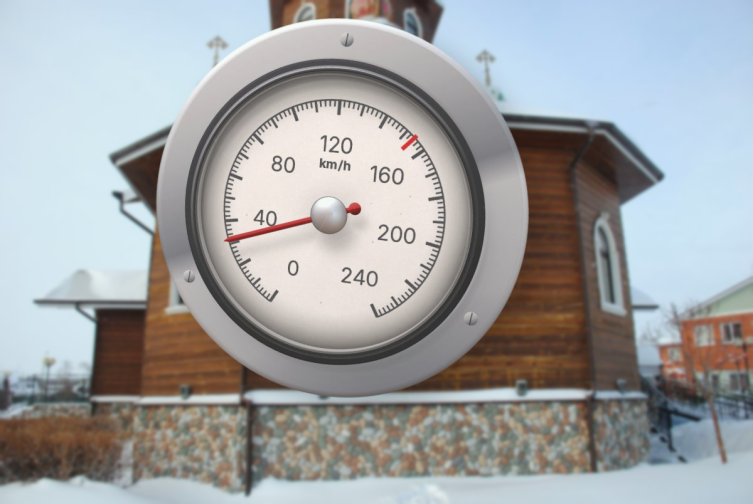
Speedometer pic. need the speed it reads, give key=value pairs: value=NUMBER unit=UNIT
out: value=32 unit=km/h
